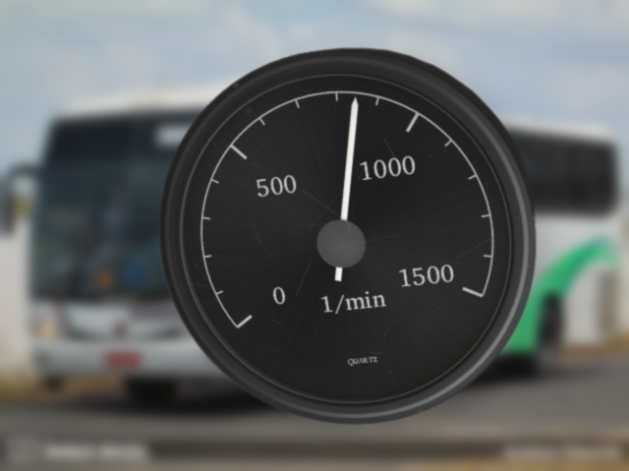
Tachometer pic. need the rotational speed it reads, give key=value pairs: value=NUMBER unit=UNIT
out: value=850 unit=rpm
